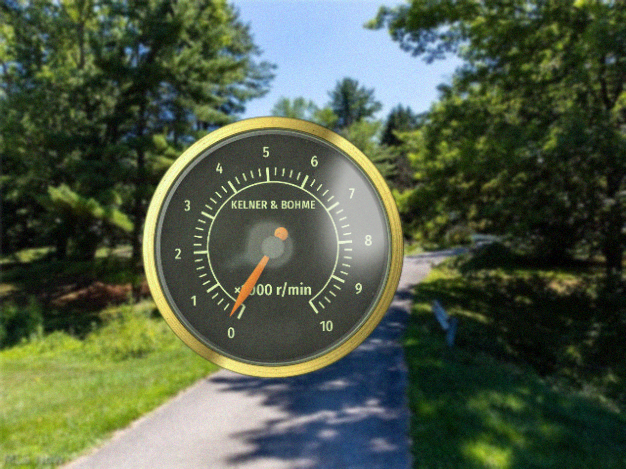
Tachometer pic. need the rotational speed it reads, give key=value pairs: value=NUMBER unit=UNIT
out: value=200 unit=rpm
